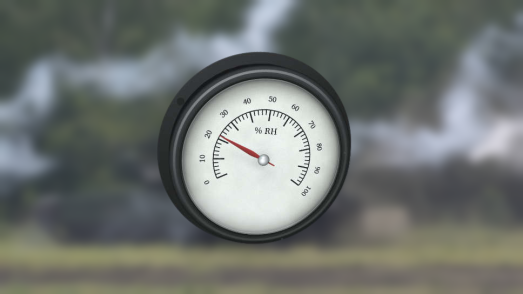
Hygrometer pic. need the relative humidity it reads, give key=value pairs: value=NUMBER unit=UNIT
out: value=22 unit=%
